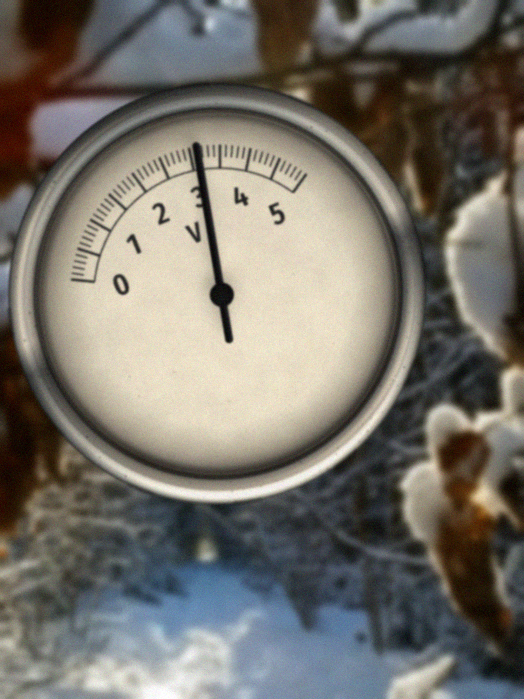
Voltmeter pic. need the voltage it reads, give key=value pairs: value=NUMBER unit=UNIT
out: value=3.1 unit=V
